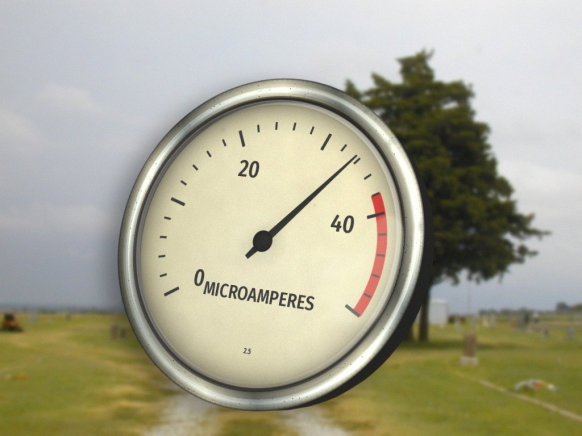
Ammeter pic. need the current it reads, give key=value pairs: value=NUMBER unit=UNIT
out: value=34 unit=µA
